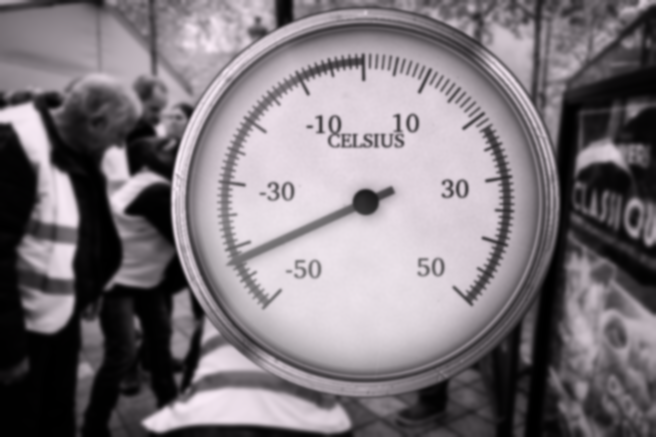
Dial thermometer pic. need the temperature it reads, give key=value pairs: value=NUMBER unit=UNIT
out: value=-42 unit=°C
